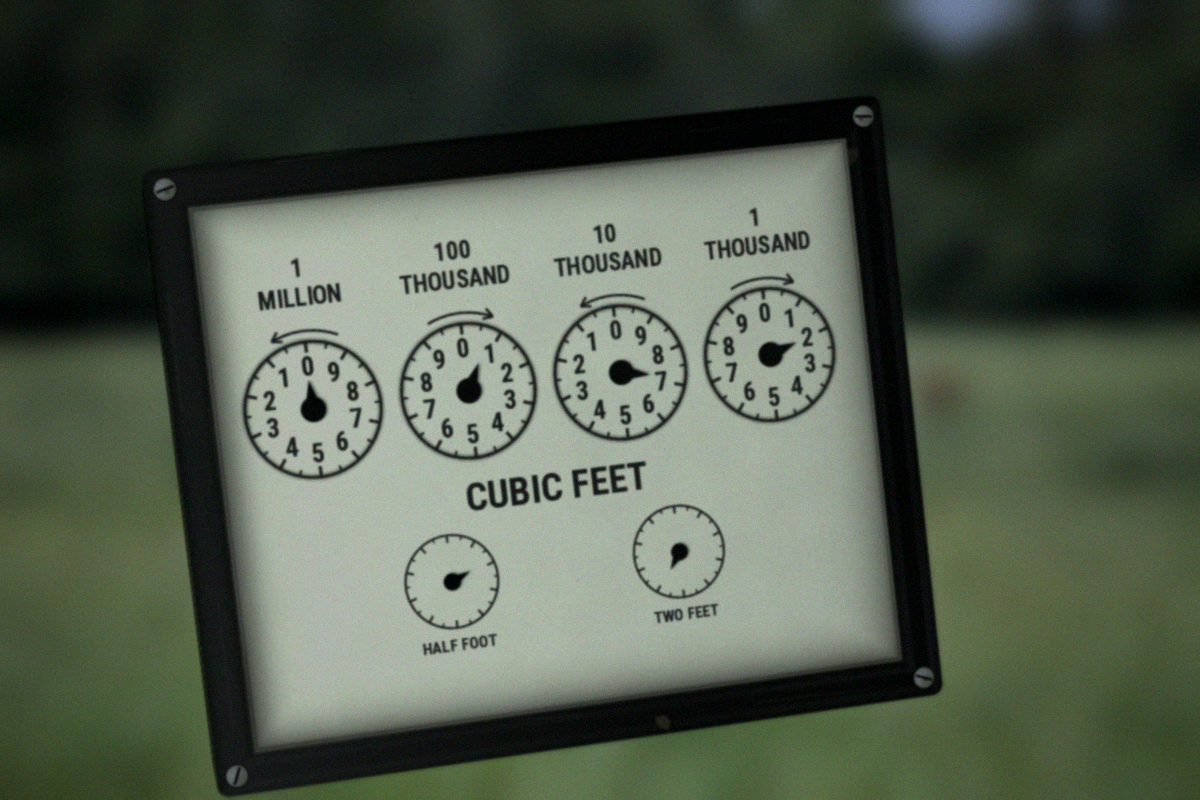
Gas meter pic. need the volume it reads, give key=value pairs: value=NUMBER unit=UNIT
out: value=7200 unit=ft³
